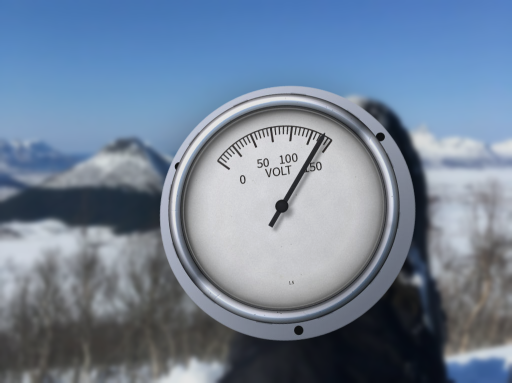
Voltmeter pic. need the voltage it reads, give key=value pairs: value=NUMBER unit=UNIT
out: value=140 unit=V
